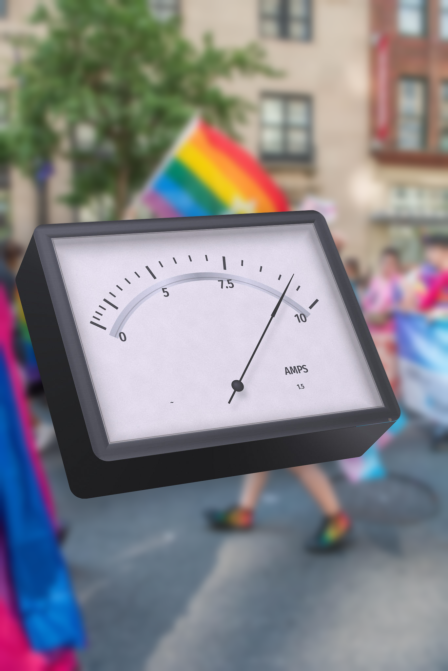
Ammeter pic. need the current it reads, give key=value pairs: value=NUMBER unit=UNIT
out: value=9.25 unit=A
